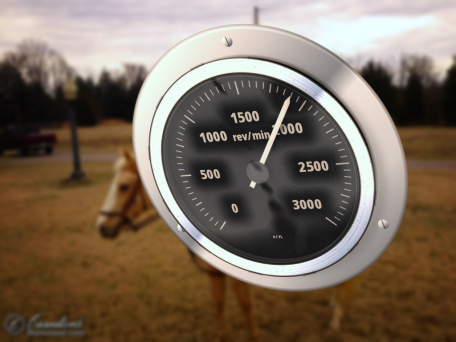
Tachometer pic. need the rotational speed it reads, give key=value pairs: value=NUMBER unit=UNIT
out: value=1900 unit=rpm
